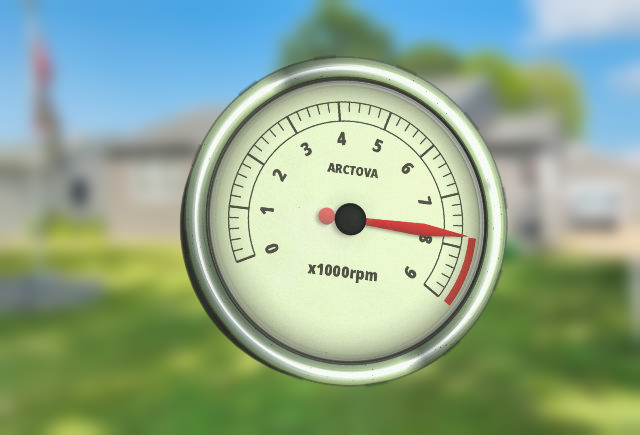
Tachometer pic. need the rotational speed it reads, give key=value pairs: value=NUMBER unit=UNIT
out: value=7800 unit=rpm
